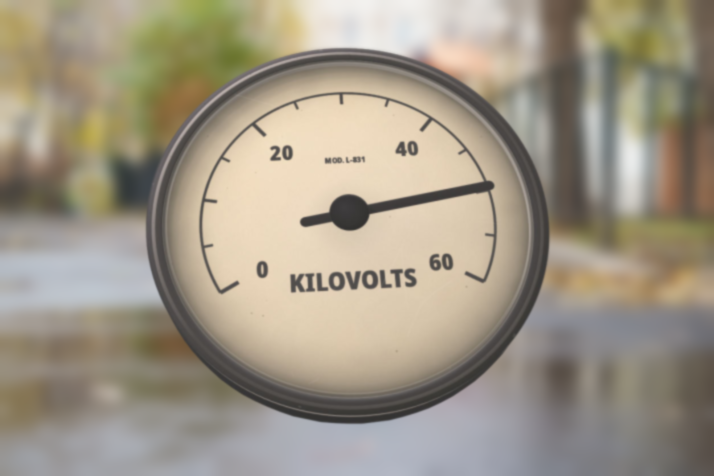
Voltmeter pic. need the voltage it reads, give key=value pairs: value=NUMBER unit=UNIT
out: value=50 unit=kV
